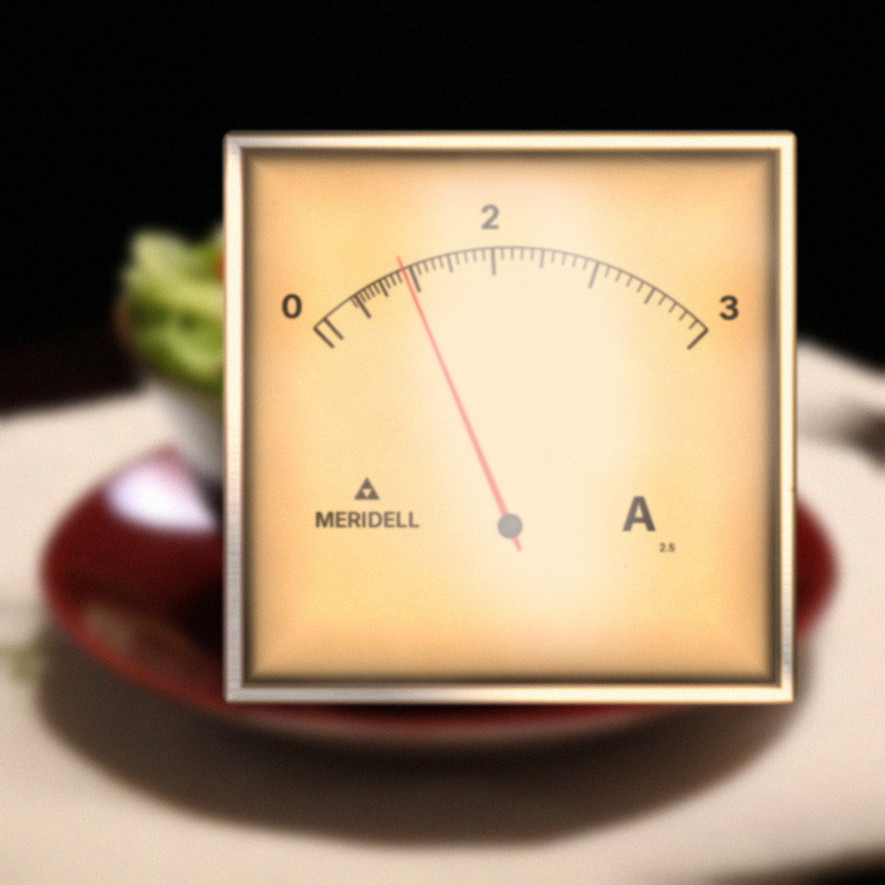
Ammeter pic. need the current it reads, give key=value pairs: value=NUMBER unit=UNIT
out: value=1.45 unit=A
